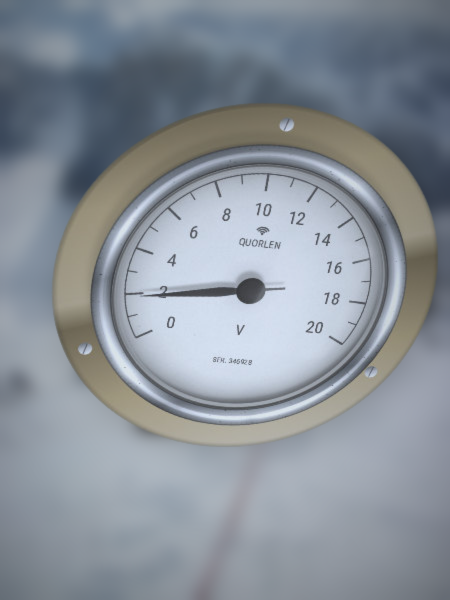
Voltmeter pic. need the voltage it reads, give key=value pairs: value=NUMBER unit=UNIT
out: value=2 unit=V
